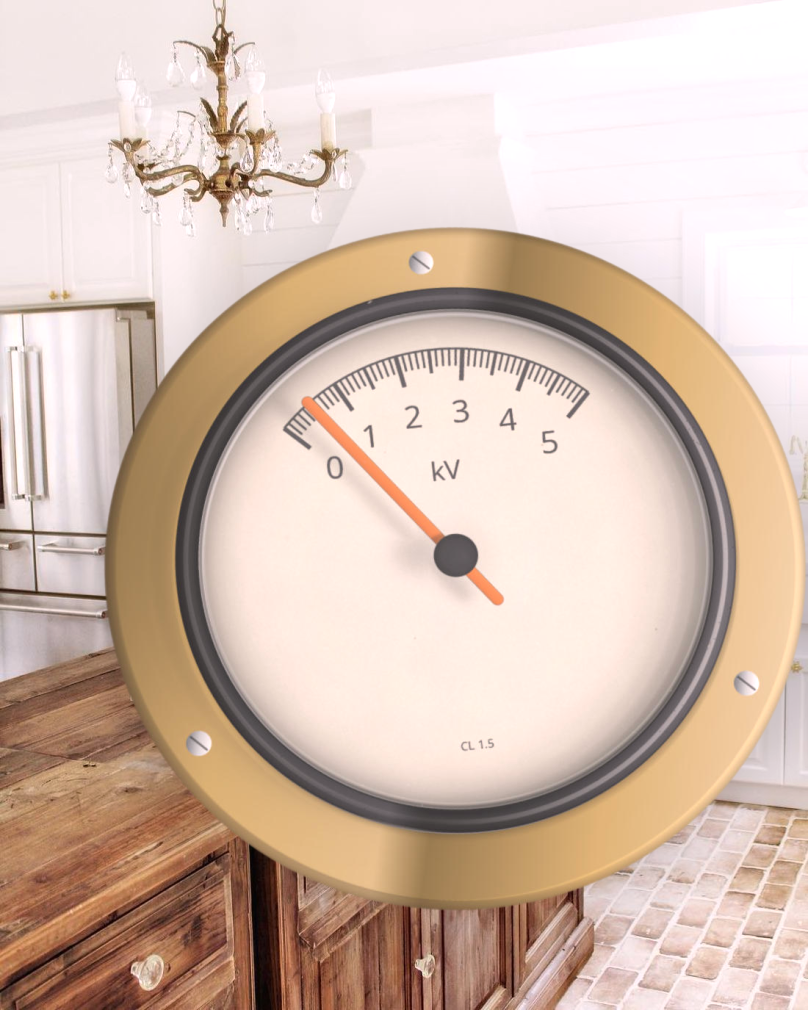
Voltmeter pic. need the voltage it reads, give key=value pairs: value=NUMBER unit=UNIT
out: value=0.5 unit=kV
